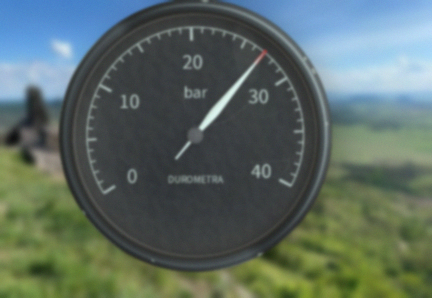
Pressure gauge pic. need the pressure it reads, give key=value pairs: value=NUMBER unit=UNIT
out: value=27 unit=bar
